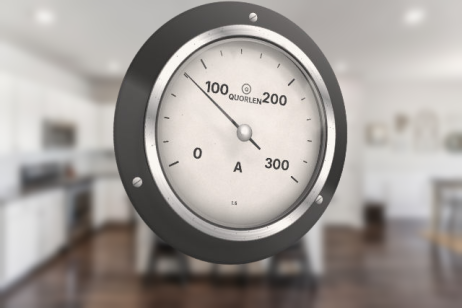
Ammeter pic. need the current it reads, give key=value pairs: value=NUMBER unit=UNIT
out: value=80 unit=A
